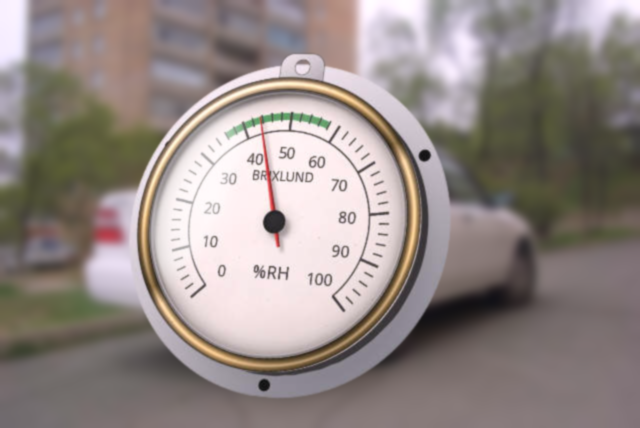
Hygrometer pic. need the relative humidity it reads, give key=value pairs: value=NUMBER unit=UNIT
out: value=44 unit=%
